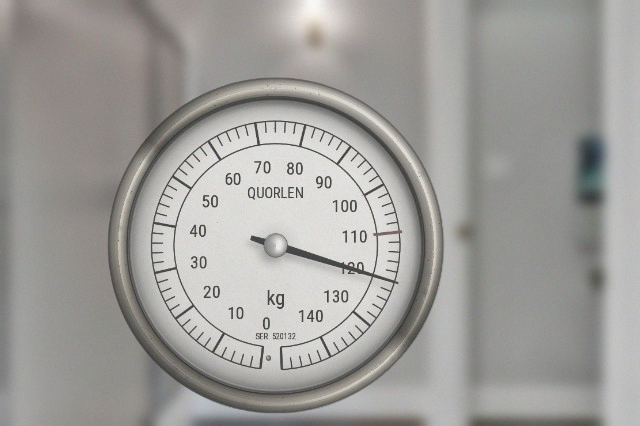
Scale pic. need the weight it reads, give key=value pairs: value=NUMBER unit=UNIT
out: value=120 unit=kg
